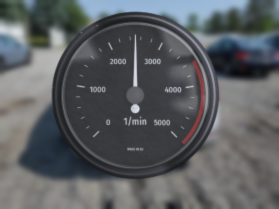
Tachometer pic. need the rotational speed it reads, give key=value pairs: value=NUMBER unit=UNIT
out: value=2500 unit=rpm
